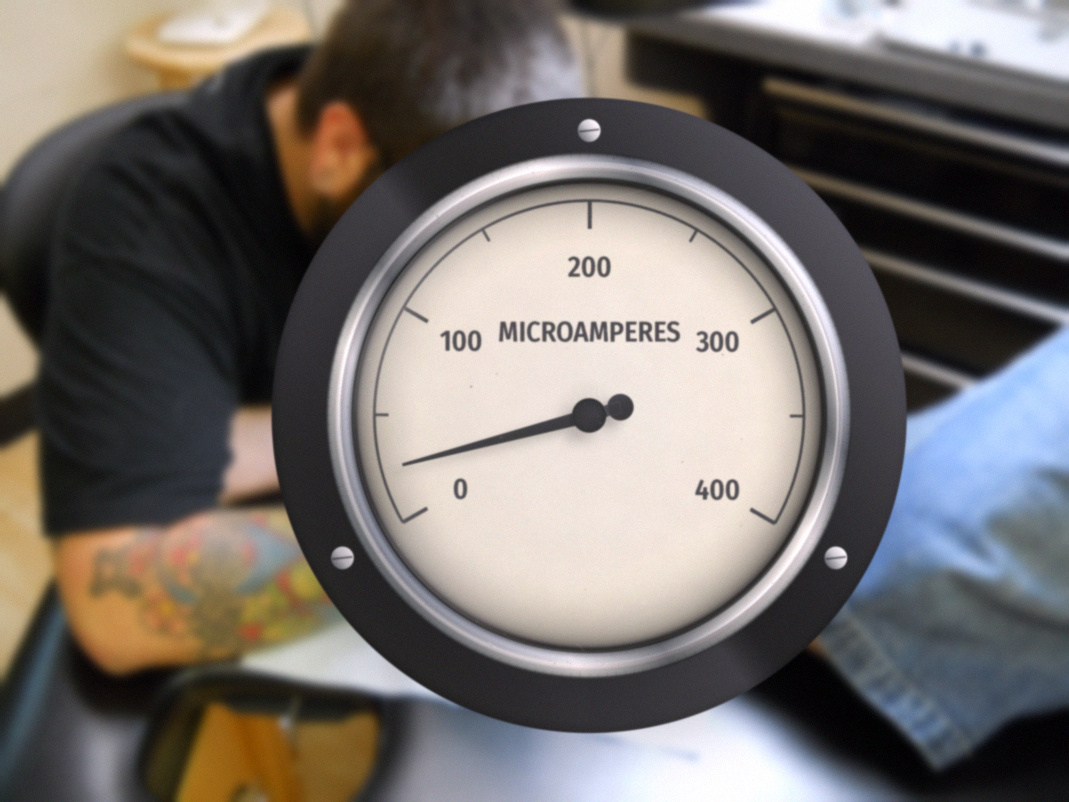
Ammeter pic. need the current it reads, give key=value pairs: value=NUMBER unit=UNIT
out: value=25 unit=µA
